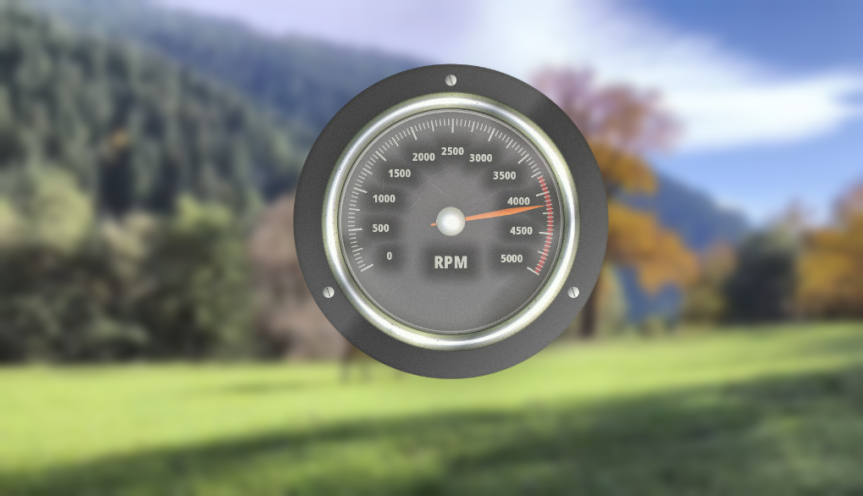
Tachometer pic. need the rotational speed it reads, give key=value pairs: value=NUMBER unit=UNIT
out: value=4150 unit=rpm
